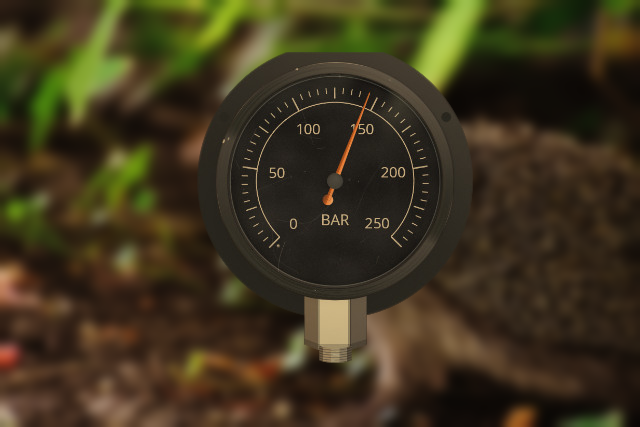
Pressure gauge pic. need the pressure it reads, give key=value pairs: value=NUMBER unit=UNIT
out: value=145 unit=bar
